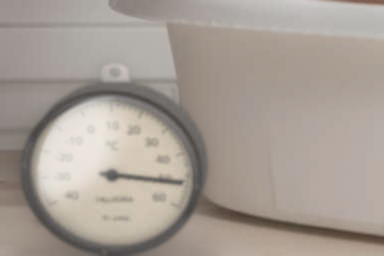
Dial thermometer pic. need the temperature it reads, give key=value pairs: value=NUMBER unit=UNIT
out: value=50 unit=°C
